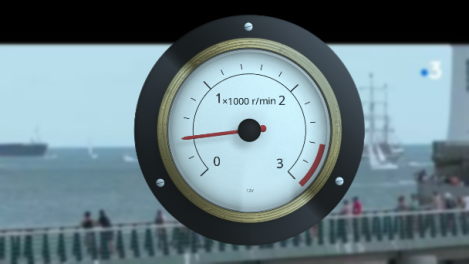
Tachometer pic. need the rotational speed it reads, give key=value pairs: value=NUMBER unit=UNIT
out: value=400 unit=rpm
